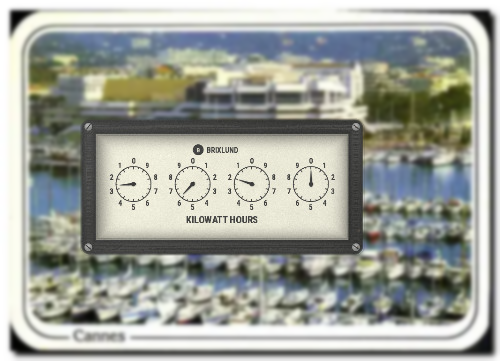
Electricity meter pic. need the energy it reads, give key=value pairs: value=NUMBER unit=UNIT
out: value=2620 unit=kWh
